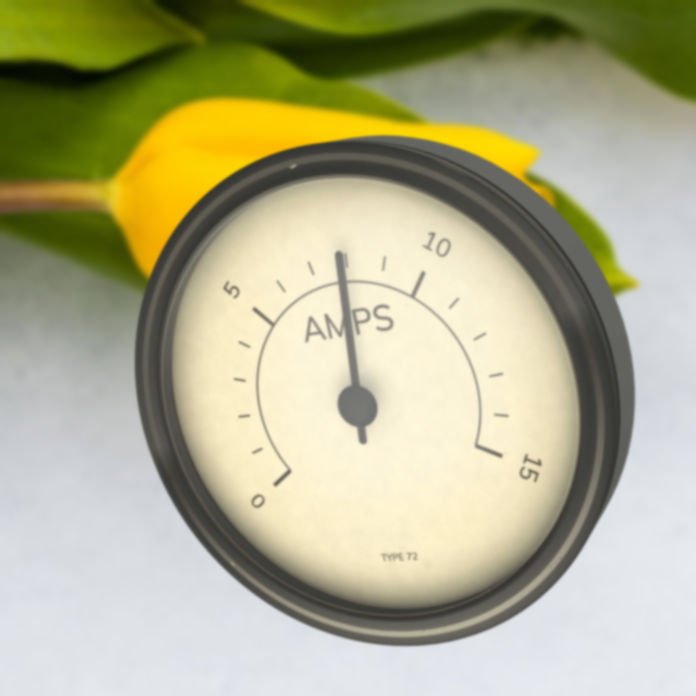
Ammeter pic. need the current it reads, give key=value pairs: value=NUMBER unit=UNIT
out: value=8 unit=A
